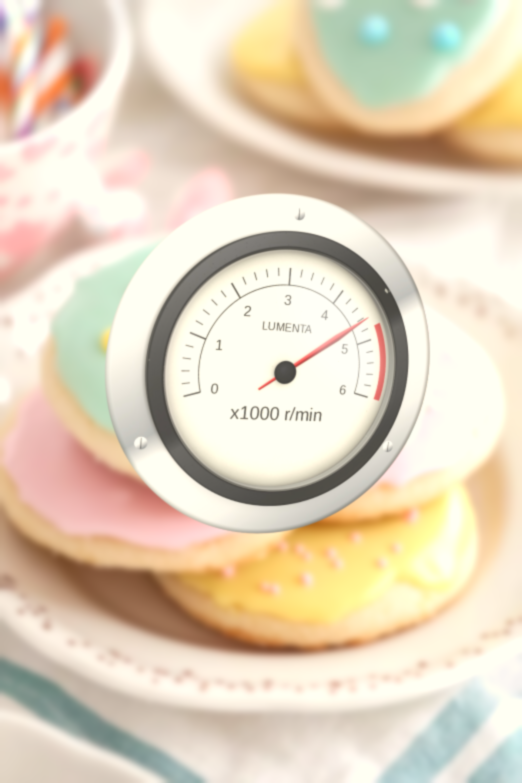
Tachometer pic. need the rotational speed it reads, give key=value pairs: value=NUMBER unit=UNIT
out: value=4600 unit=rpm
